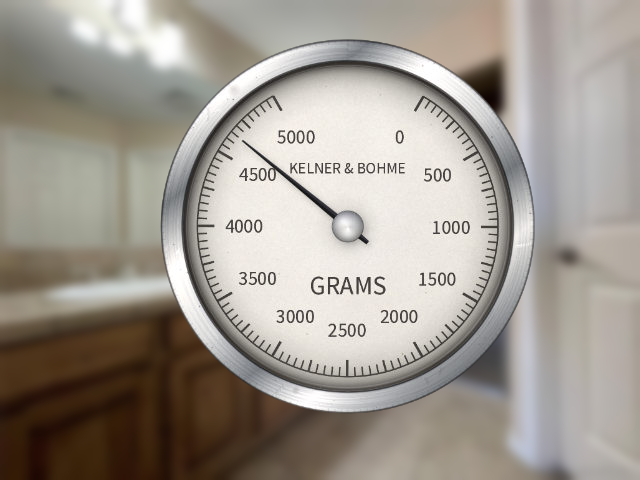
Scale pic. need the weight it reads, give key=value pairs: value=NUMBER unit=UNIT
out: value=4650 unit=g
